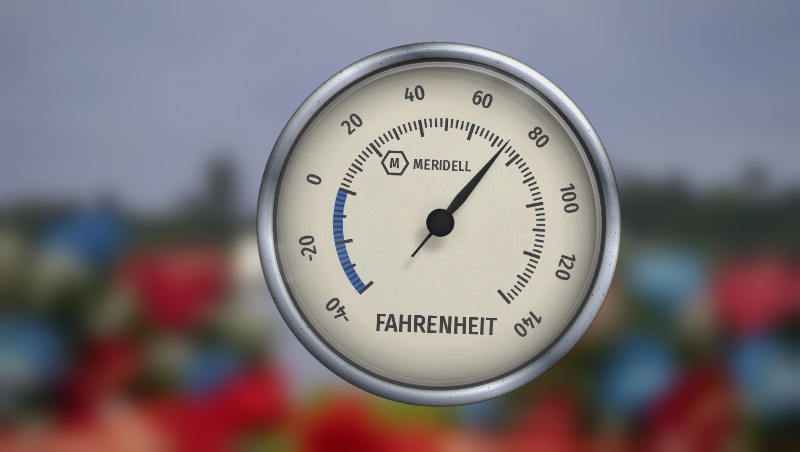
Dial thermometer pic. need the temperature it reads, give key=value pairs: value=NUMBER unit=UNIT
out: value=74 unit=°F
